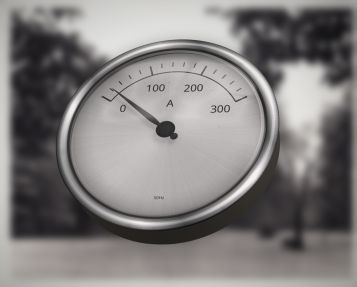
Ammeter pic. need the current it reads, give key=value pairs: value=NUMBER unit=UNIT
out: value=20 unit=A
